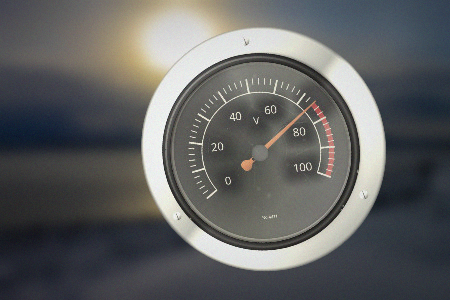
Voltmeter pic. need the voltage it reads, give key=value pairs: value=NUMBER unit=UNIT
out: value=74 unit=V
